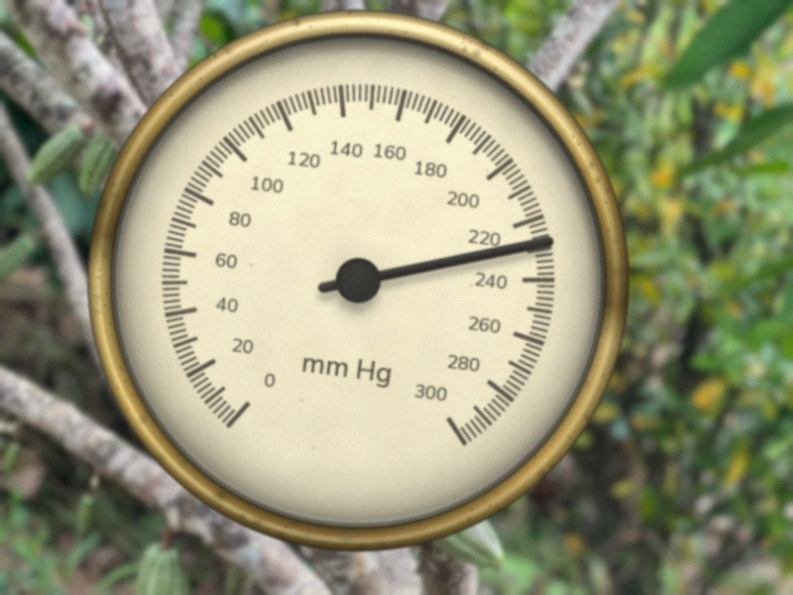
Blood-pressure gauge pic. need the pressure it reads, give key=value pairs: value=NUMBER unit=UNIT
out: value=228 unit=mmHg
